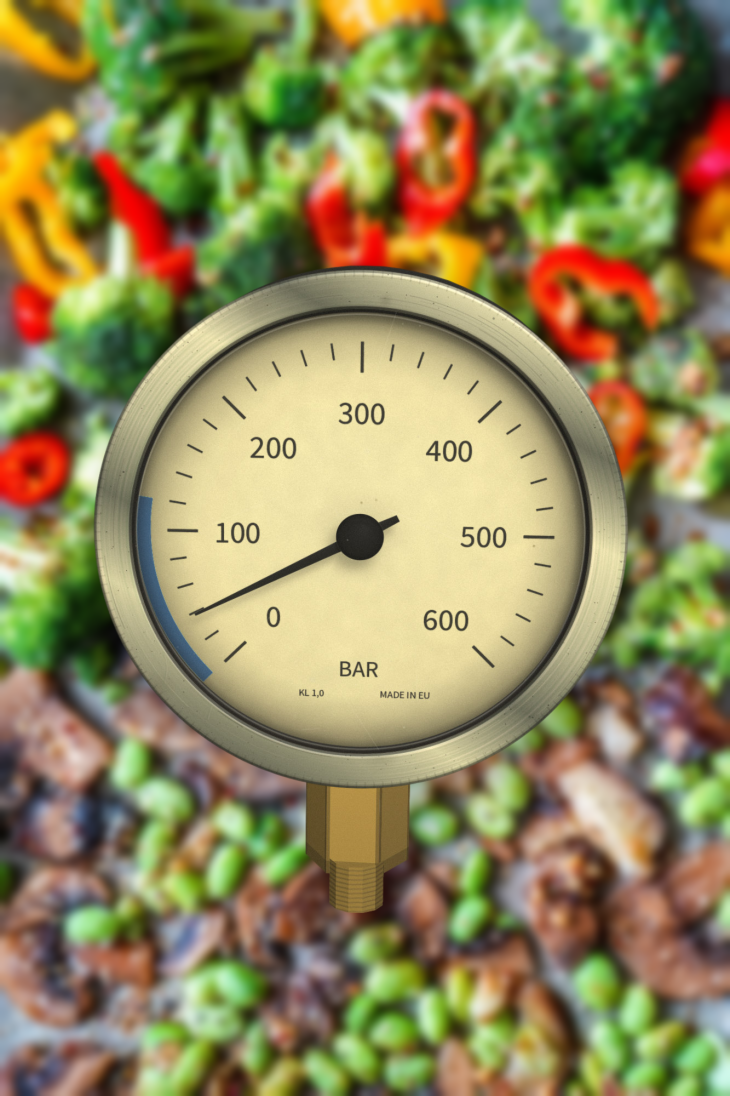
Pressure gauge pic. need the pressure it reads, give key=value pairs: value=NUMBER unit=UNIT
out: value=40 unit=bar
